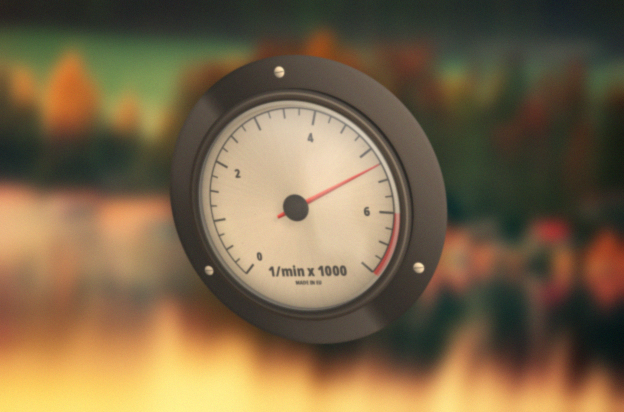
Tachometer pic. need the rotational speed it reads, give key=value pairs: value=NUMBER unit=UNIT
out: value=5250 unit=rpm
